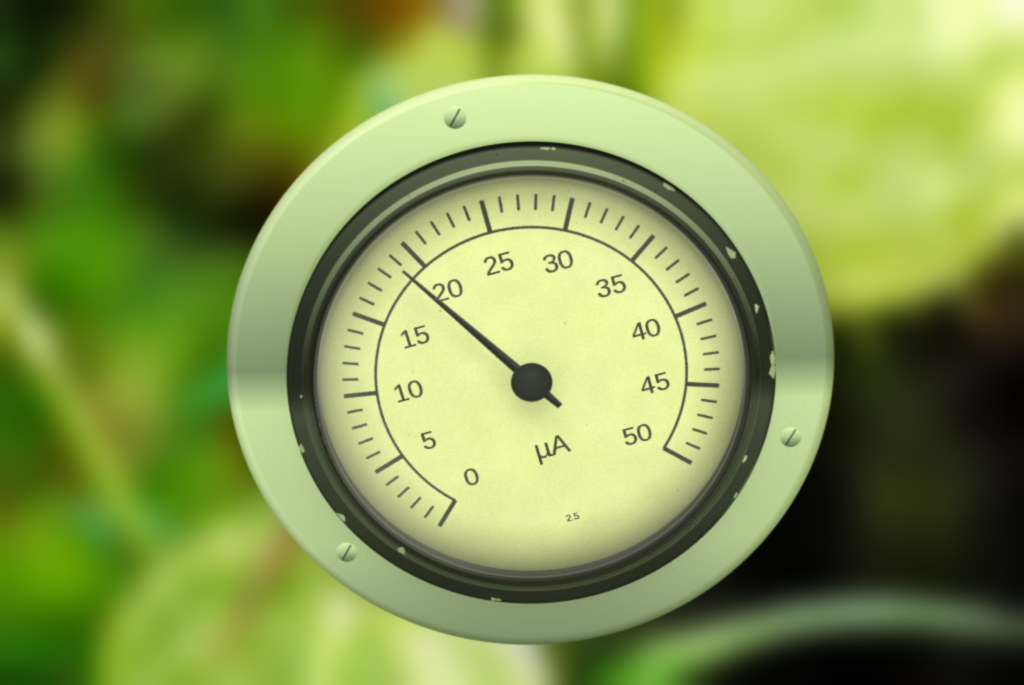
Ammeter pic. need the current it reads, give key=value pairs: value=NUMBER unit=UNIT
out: value=19 unit=µA
